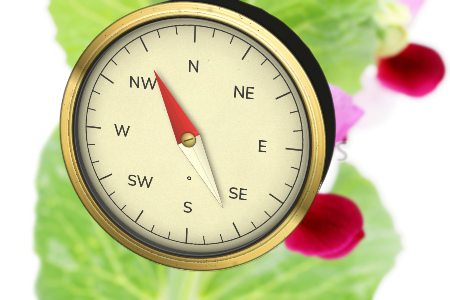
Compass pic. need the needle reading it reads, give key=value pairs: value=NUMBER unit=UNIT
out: value=330 unit=°
